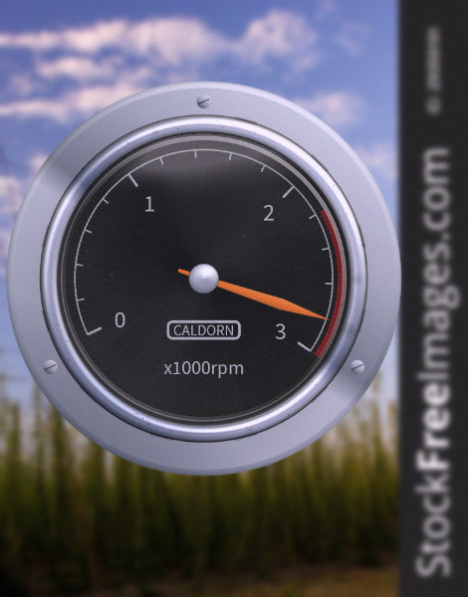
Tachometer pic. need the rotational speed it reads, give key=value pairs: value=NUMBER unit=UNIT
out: value=2800 unit=rpm
